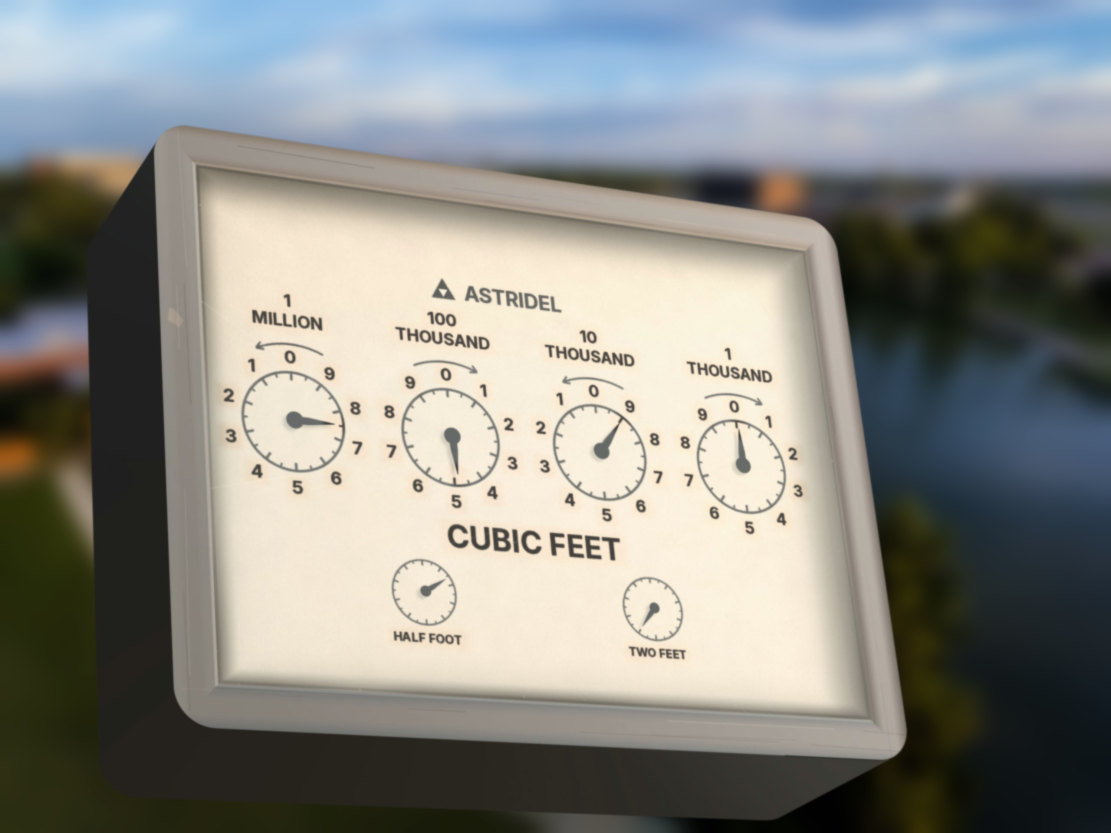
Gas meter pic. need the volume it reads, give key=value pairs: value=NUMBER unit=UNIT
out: value=749000 unit=ft³
